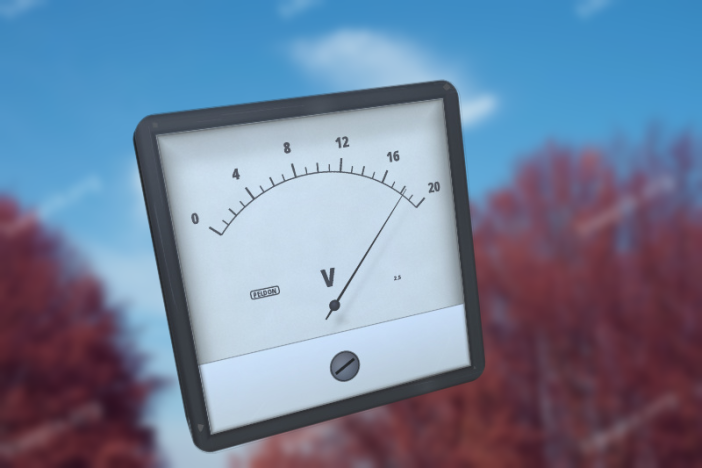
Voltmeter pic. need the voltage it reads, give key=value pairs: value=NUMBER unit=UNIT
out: value=18 unit=V
